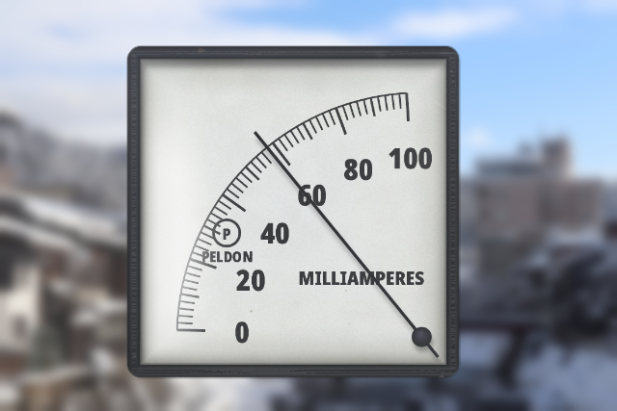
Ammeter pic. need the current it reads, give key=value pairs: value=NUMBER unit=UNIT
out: value=58 unit=mA
